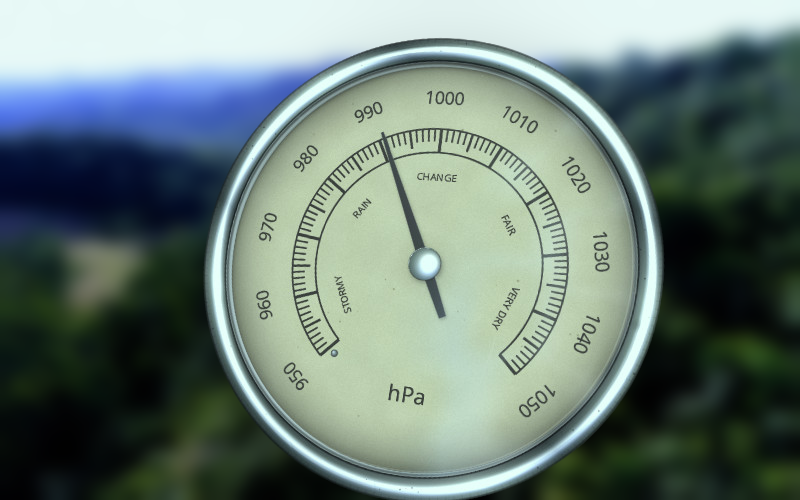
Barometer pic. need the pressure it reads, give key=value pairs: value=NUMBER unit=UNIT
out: value=991 unit=hPa
